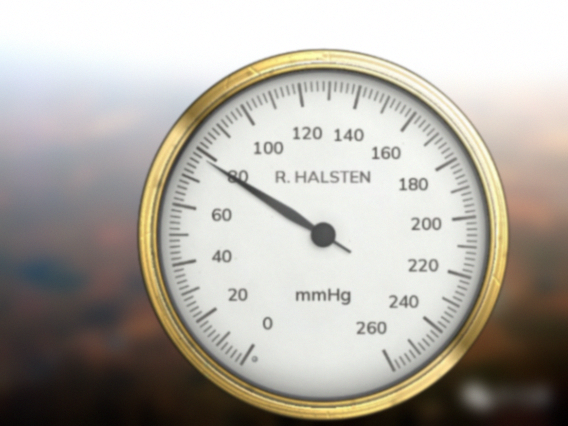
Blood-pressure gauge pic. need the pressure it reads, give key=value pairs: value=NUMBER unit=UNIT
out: value=78 unit=mmHg
